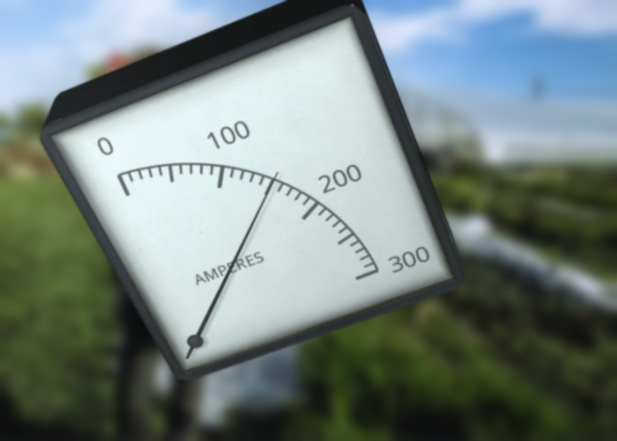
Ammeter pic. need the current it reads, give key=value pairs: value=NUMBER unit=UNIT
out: value=150 unit=A
